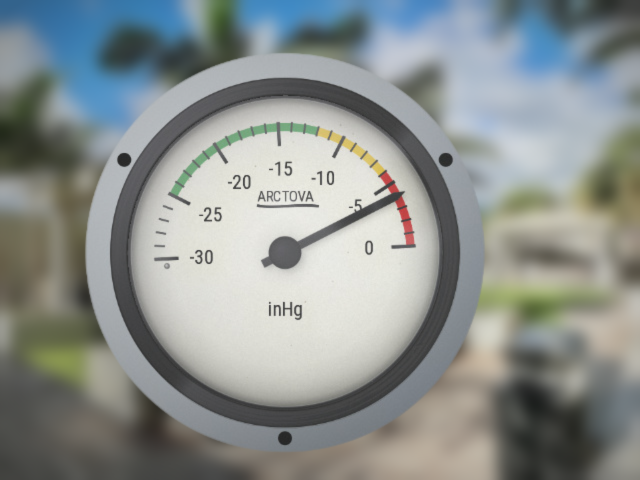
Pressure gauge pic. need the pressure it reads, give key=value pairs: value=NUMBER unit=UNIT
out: value=-4 unit=inHg
